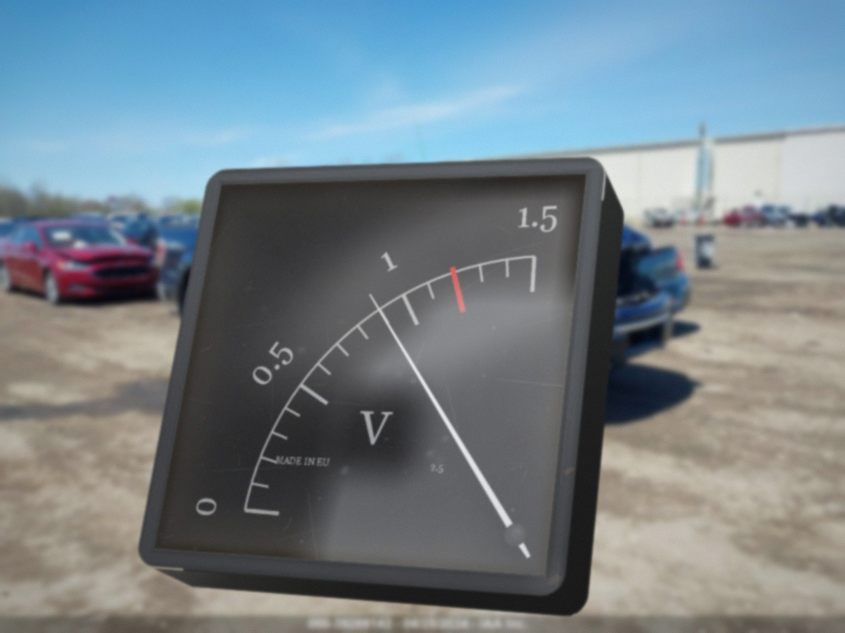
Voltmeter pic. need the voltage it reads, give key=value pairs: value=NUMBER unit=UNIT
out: value=0.9 unit=V
